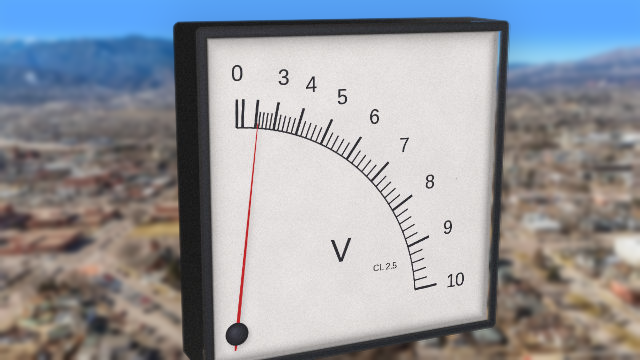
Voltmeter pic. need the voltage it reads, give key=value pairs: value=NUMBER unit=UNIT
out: value=2 unit=V
